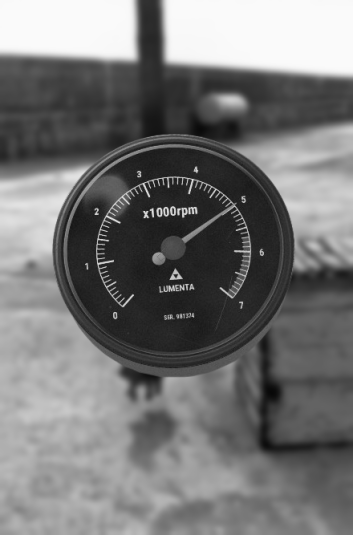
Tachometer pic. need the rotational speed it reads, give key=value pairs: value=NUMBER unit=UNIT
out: value=5000 unit=rpm
